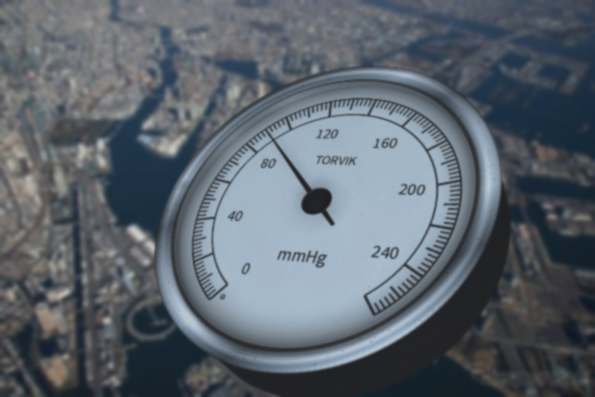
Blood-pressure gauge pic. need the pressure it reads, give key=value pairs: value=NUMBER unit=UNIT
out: value=90 unit=mmHg
